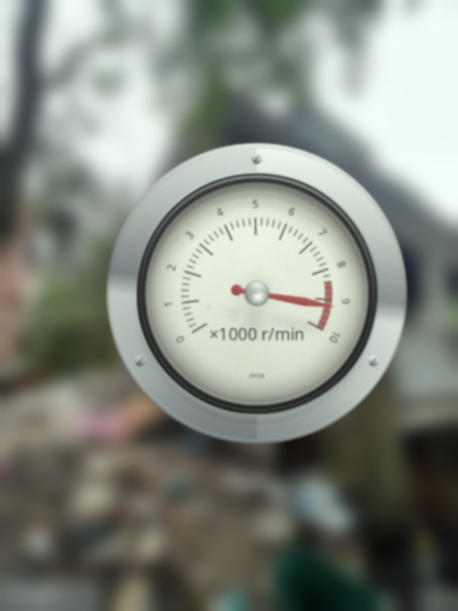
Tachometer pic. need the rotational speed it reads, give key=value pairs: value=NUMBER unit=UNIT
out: value=9200 unit=rpm
